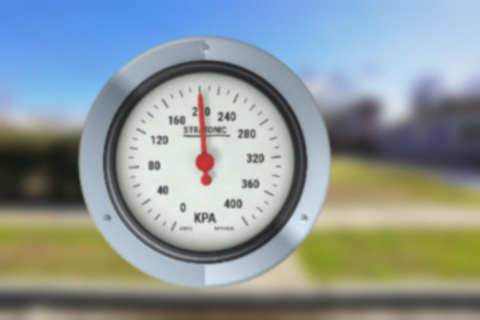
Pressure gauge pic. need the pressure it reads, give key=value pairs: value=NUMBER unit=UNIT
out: value=200 unit=kPa
